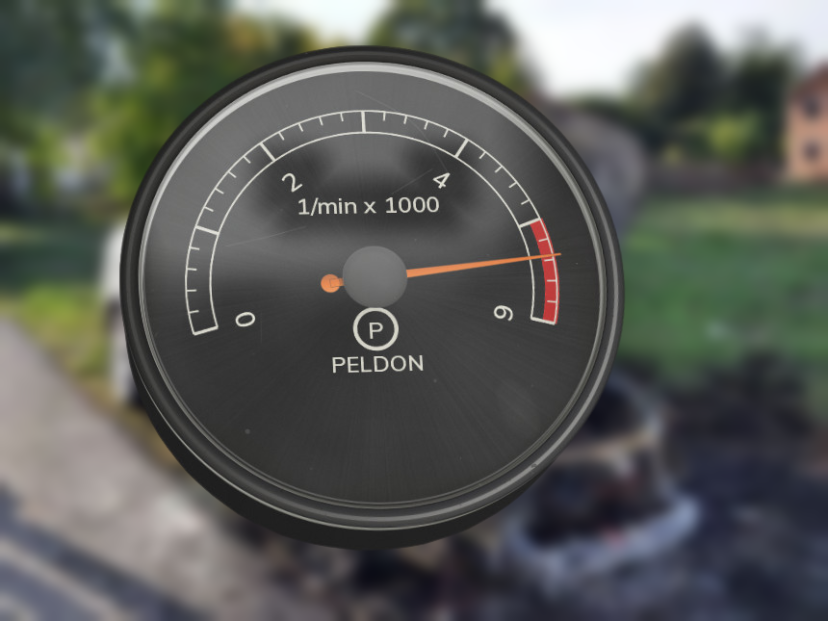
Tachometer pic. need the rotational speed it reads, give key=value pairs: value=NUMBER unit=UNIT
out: value=5400 unit=rpm
